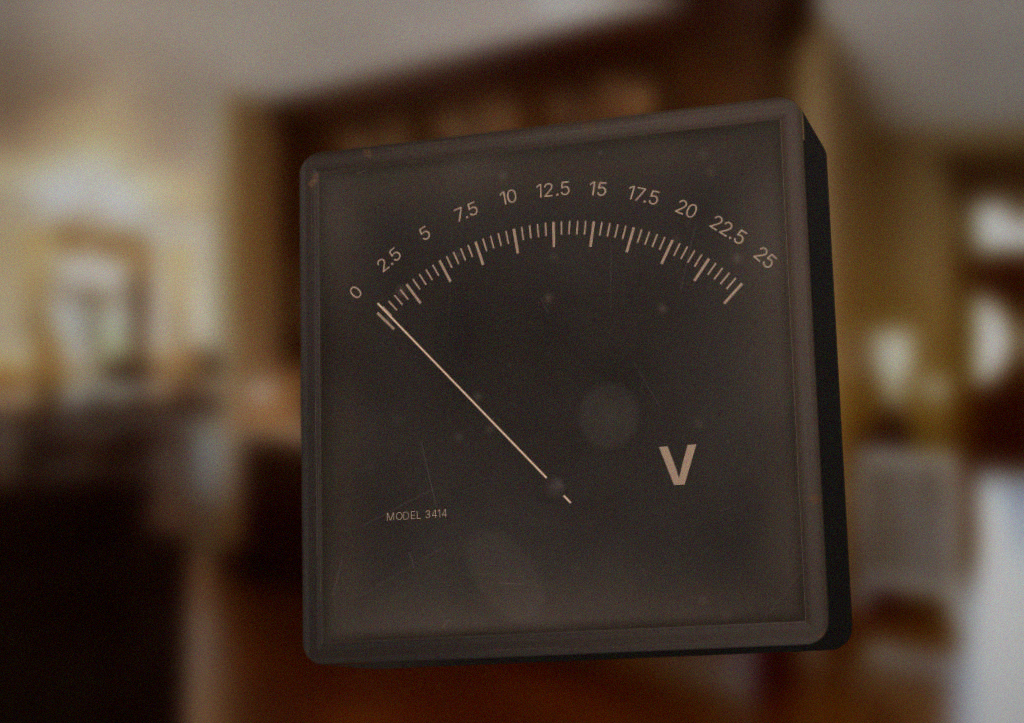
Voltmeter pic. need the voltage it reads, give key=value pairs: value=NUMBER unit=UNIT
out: value=0.5 unit=V
